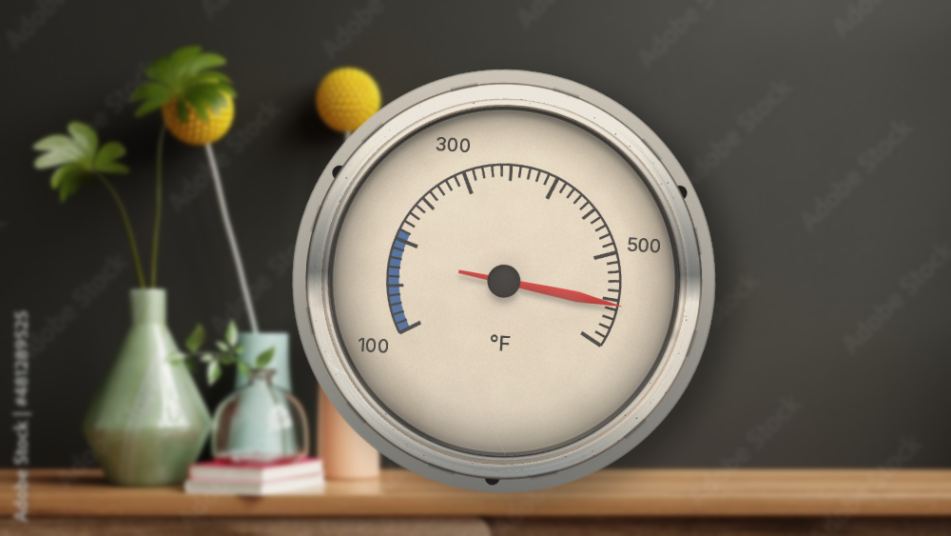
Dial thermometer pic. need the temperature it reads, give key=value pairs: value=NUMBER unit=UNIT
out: value=555 unit=°F
